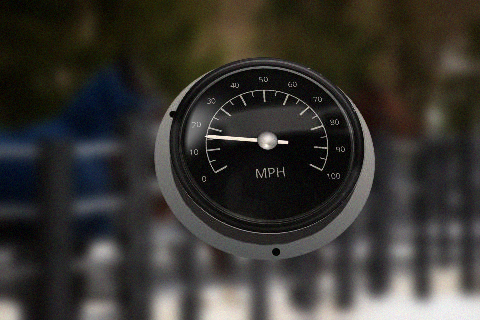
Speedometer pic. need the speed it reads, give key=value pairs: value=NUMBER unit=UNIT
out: value=15 unit=mph
